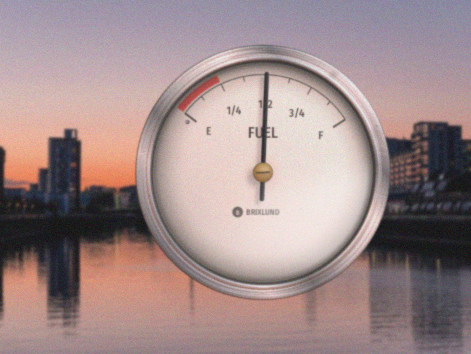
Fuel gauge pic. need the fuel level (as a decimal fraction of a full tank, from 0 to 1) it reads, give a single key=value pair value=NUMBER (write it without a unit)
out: value=0.5
